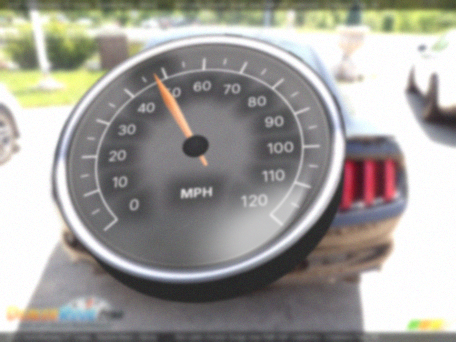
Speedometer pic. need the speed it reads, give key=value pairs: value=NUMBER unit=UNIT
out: value=47.5 unit=mph
